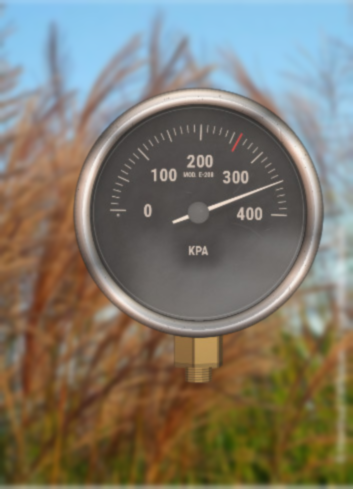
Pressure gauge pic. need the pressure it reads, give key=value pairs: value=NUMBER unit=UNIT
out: value=350 unit=kPa
